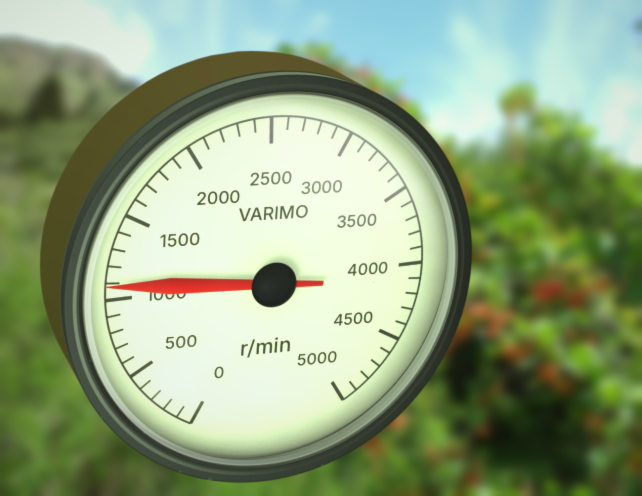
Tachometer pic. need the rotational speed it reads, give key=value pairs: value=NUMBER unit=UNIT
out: value=1100 unit=rpm
